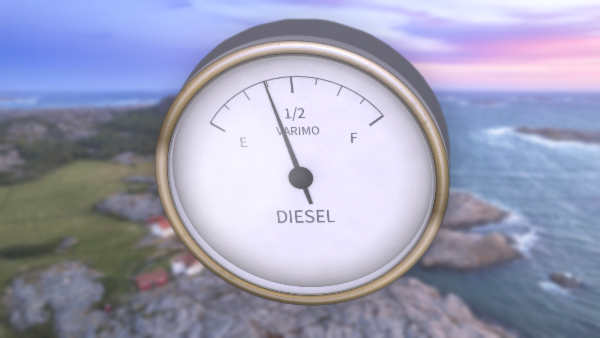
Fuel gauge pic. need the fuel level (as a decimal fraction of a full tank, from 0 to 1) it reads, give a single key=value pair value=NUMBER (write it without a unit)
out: value=0.375
